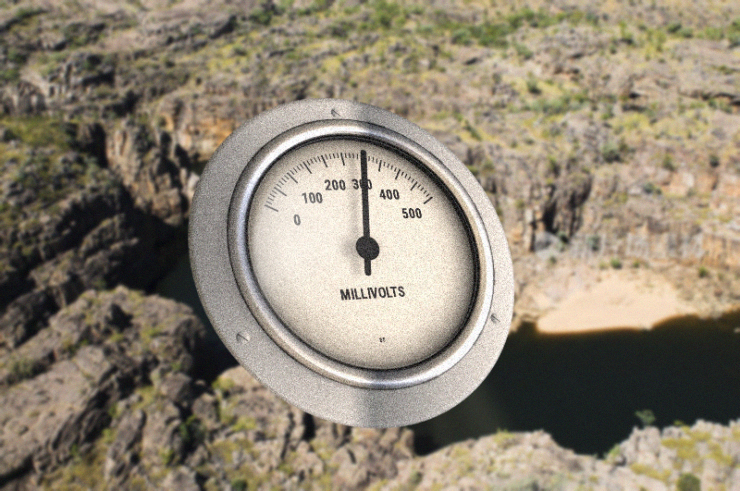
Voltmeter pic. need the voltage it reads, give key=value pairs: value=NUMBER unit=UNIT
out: value=300 unit=mV
